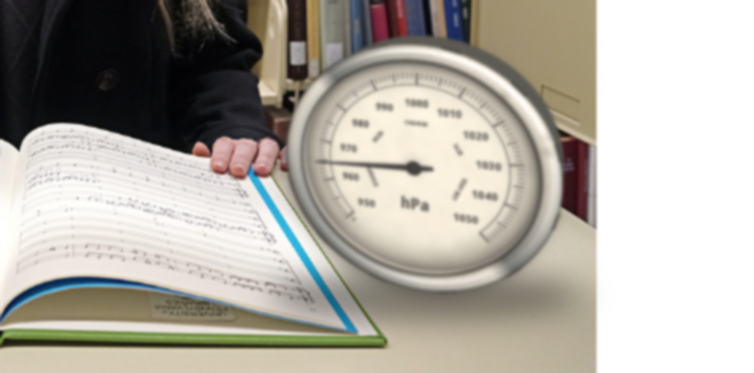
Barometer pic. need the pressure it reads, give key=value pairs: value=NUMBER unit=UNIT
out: value=965 unit=hPa
